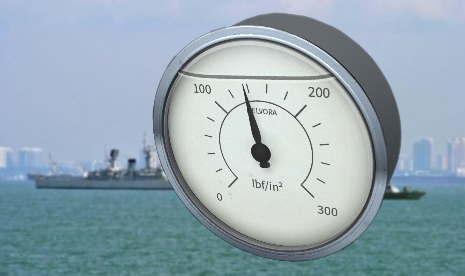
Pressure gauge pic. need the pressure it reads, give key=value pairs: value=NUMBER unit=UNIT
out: value=140 unit=psi
